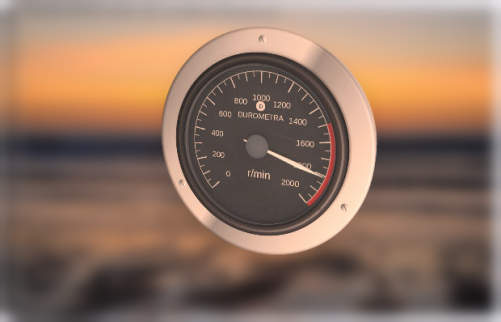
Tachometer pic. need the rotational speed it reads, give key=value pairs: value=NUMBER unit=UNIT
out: value=1800 unit=rpm
